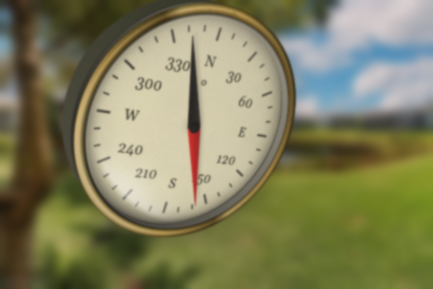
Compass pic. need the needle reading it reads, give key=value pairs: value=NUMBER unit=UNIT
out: value=160 unit=°
